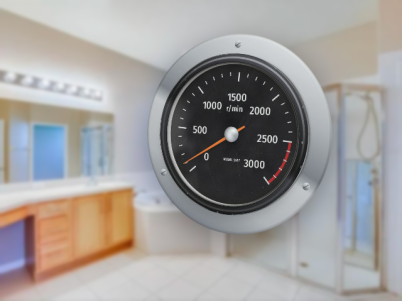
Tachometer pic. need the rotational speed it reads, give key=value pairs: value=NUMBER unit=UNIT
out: value=100 unit=rpm
